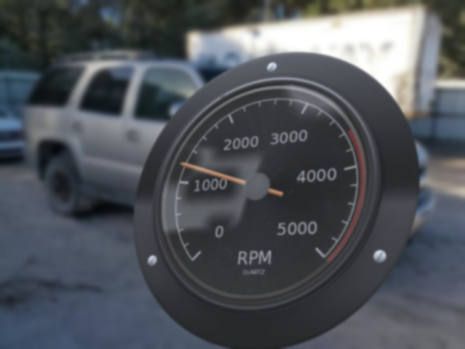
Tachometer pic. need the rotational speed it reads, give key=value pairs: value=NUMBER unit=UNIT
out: value=1200 unit=rpm
